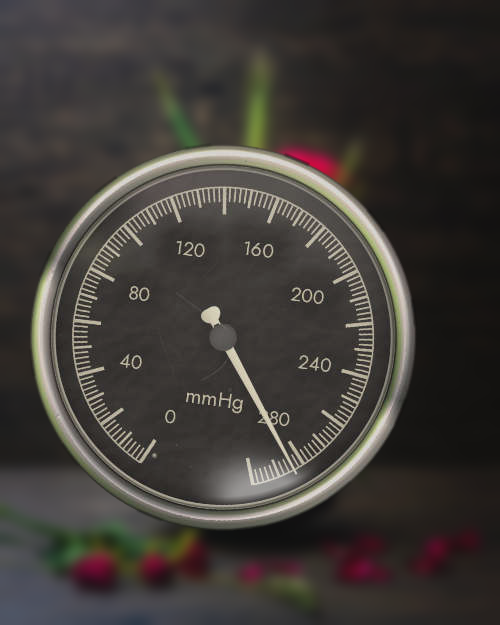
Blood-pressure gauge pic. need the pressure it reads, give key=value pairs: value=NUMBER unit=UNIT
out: value=284 unit=mmHg
